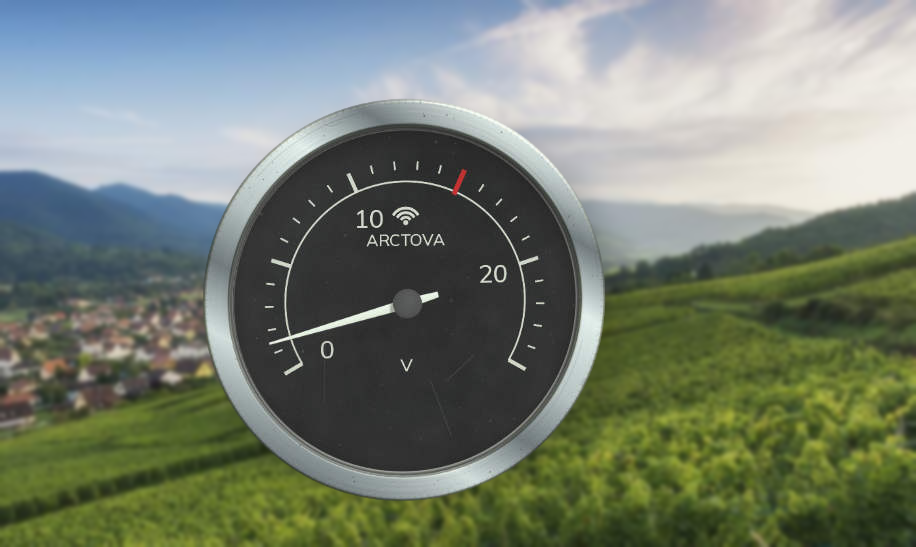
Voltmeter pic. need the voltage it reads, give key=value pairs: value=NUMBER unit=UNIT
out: value=1.5 unit=V
